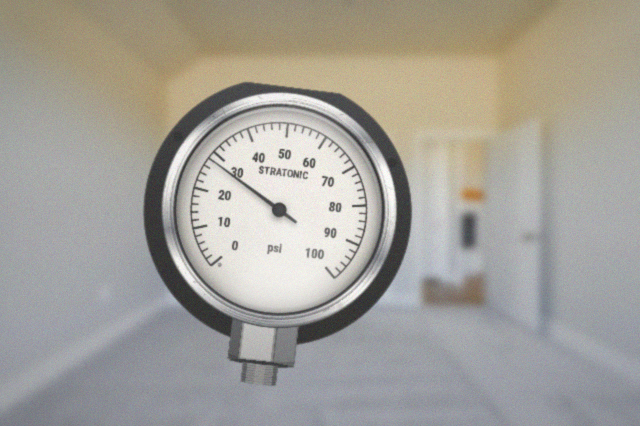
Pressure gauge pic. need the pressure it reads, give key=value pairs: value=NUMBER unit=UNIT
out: value=28 unit=psi
